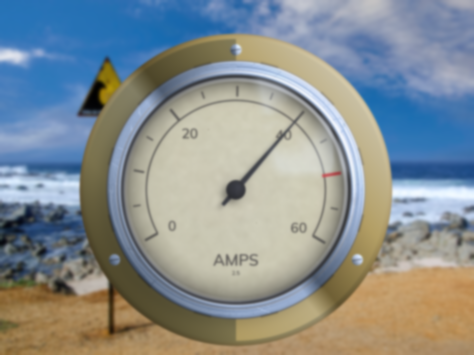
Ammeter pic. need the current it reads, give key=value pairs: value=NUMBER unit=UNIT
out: value=40 unit=A
